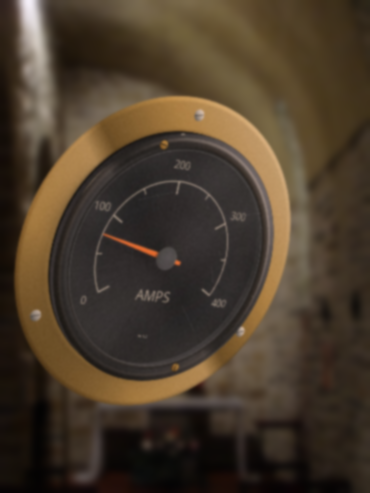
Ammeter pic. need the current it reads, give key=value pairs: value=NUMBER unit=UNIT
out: value=75 unit=A
